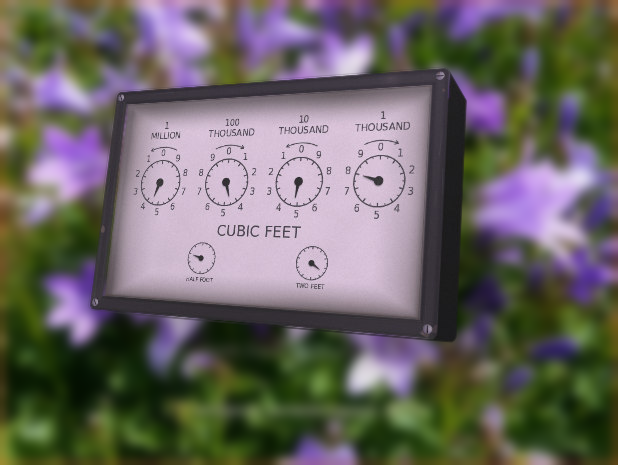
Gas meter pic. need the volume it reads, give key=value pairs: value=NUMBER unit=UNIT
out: value=444800 unit=ft³
